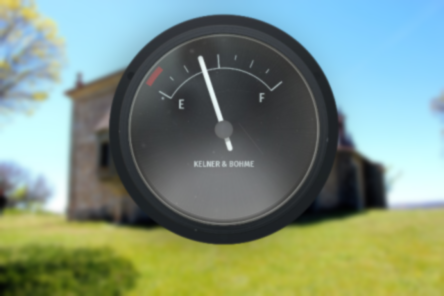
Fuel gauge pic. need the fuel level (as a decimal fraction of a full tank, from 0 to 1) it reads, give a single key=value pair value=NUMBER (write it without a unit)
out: value=0.375
